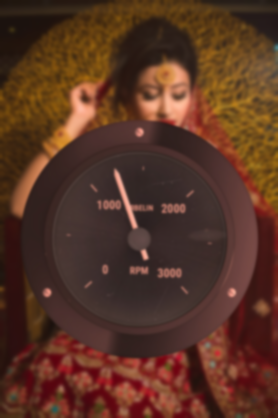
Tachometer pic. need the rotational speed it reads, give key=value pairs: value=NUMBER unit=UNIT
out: value=1250 unit=rpm
